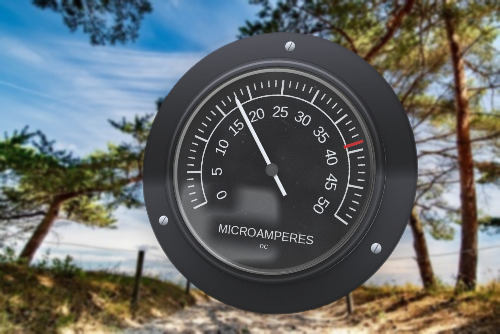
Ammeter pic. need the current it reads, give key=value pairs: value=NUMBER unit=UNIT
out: value=18 unit=µA
